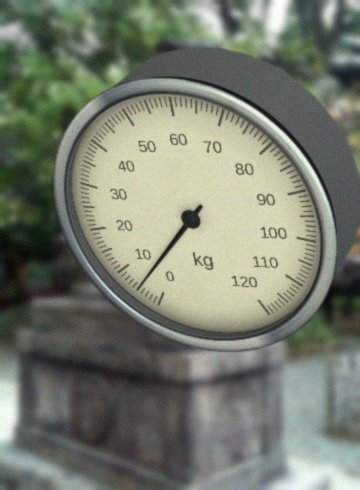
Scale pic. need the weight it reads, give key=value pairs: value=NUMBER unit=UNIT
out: value=5 unit=kg
